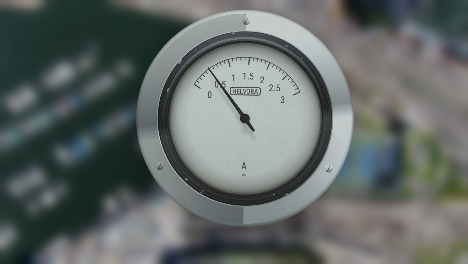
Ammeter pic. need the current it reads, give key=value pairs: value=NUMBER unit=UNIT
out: value=0.5 unit=A
